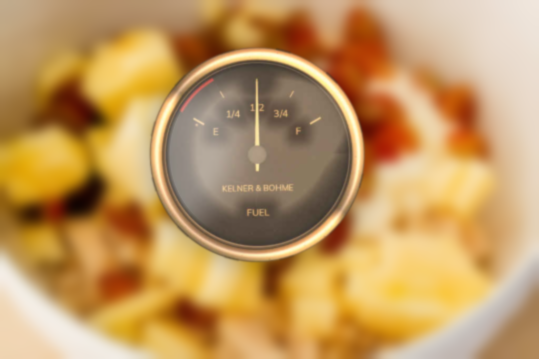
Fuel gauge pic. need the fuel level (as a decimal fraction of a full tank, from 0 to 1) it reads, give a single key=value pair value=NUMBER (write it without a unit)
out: value=0.5
